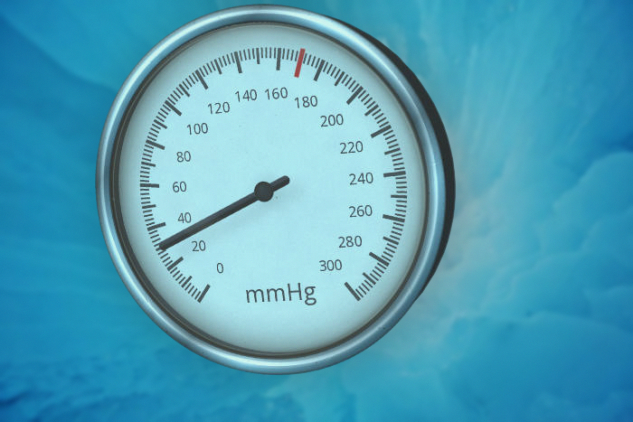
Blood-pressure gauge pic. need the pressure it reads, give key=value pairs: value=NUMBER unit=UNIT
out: value=30 unit=mmHg
